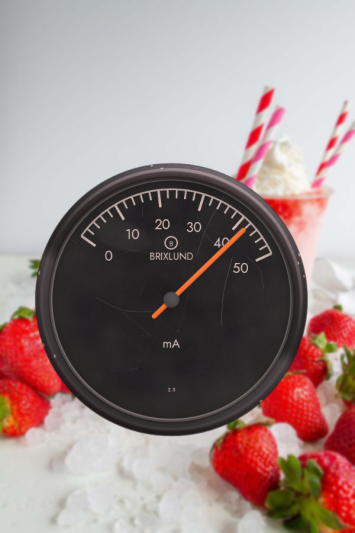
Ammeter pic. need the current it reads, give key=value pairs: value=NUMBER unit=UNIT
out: value=42 unit=mA
